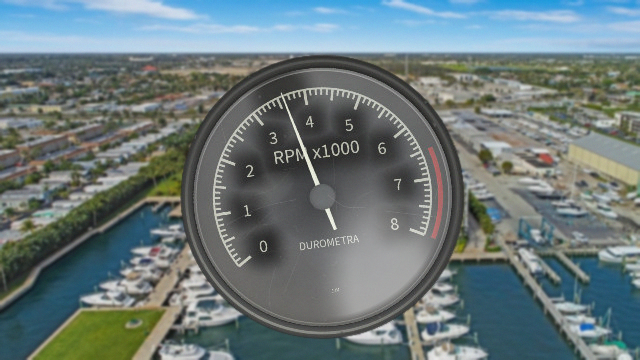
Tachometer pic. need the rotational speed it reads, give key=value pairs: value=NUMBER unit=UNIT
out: value=3600 unit=rpm
